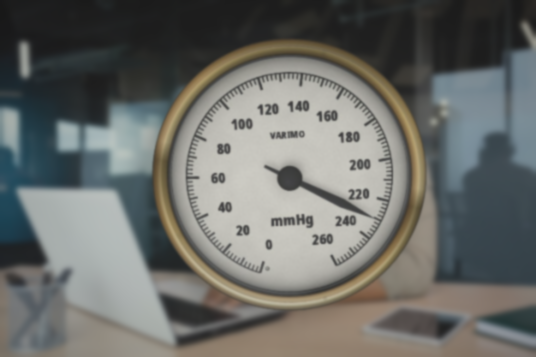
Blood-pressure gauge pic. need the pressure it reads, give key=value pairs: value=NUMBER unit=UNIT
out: value=230 unit=mmHg
